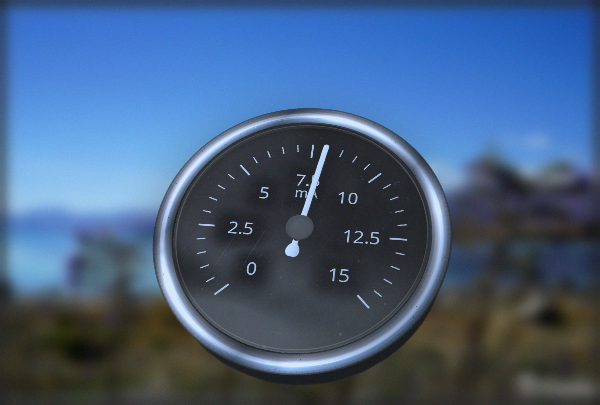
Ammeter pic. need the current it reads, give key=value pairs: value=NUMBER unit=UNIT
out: value=8 unit=mA
